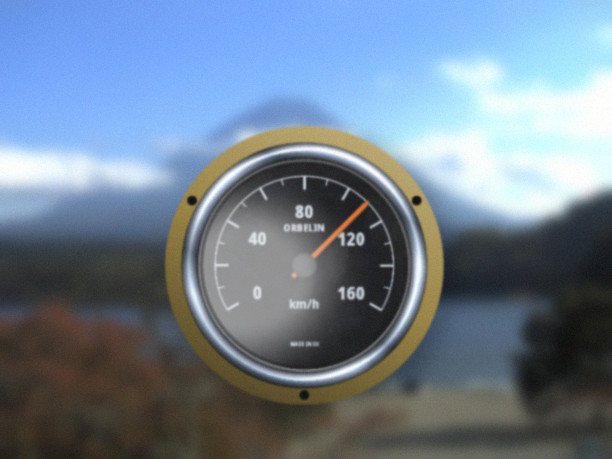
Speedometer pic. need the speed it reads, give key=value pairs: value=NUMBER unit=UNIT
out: value=110 unit=km/h
